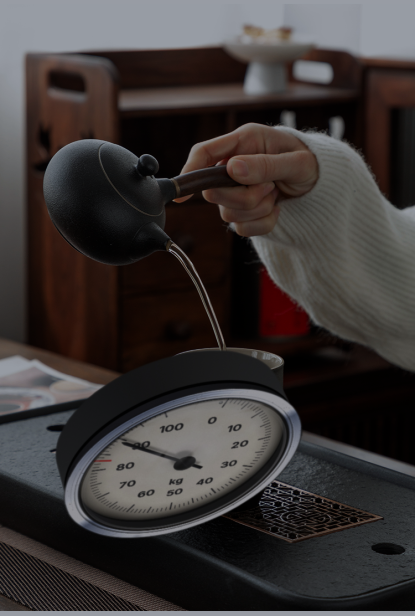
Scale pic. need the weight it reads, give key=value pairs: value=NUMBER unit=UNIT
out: value=90 unit=kg
